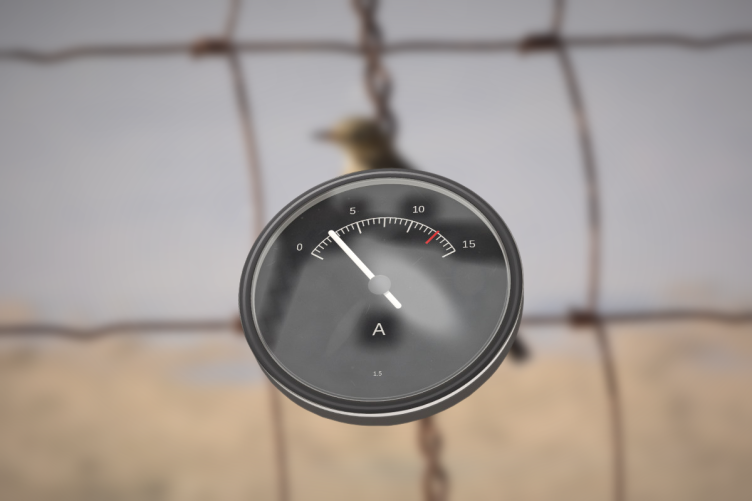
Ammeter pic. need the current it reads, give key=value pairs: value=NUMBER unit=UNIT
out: value=2.5 unit=A
